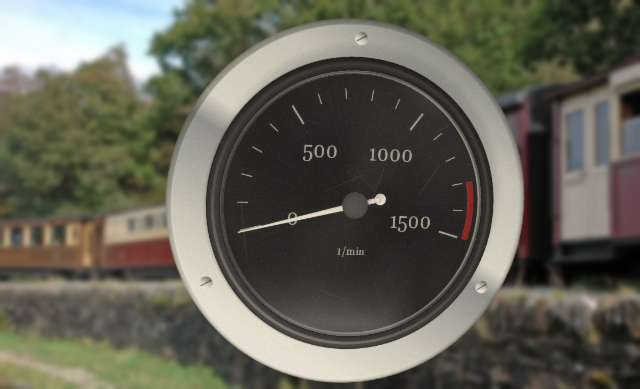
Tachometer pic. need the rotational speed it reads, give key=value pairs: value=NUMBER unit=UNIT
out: value=0 unit=rpm
